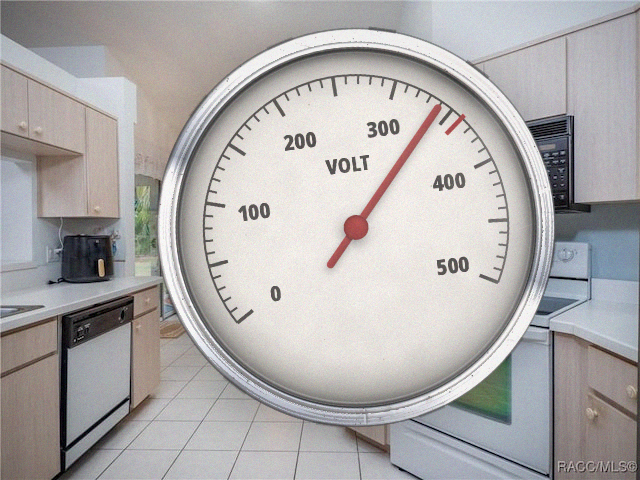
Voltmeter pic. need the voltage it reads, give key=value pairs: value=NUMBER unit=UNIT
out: value=340 unit=V
